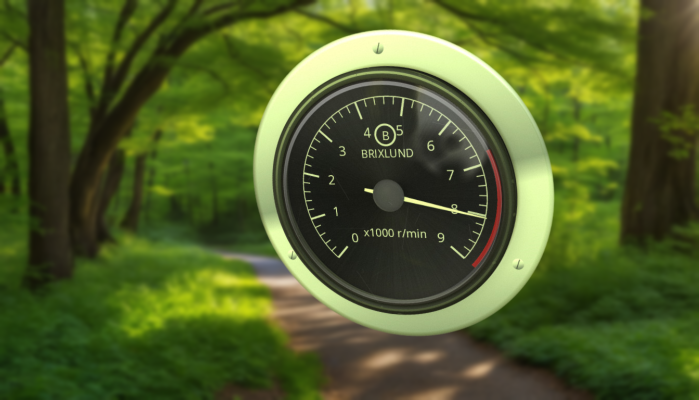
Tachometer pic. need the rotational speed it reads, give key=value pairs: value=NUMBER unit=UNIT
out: value=8000 unit=rpm
